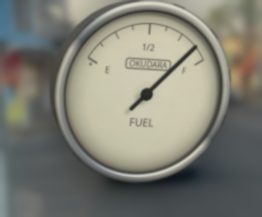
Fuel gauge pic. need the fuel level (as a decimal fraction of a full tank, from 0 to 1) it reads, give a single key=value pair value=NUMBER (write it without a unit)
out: value=0.875
